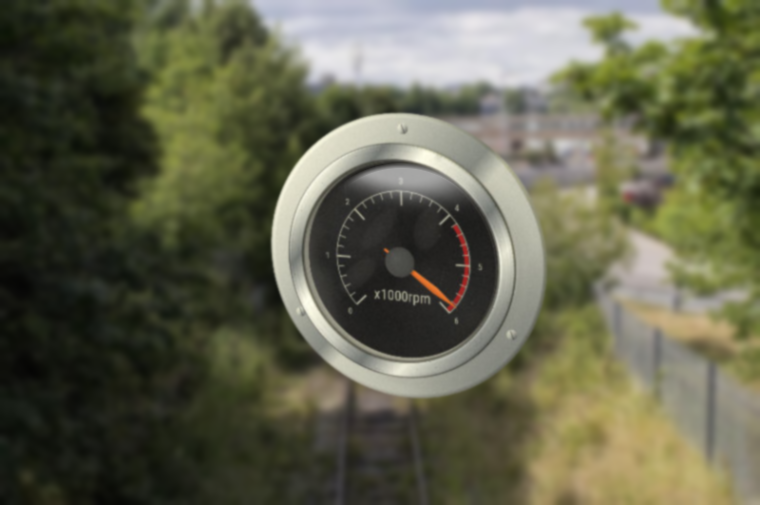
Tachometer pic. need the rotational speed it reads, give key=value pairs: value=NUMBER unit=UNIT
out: value=5800 unit=rpm
